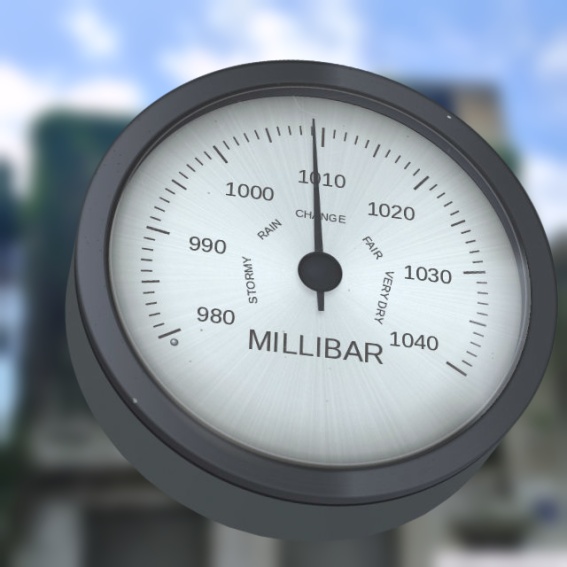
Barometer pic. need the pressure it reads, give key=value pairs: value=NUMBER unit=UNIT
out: value=1009 unit=mbar
